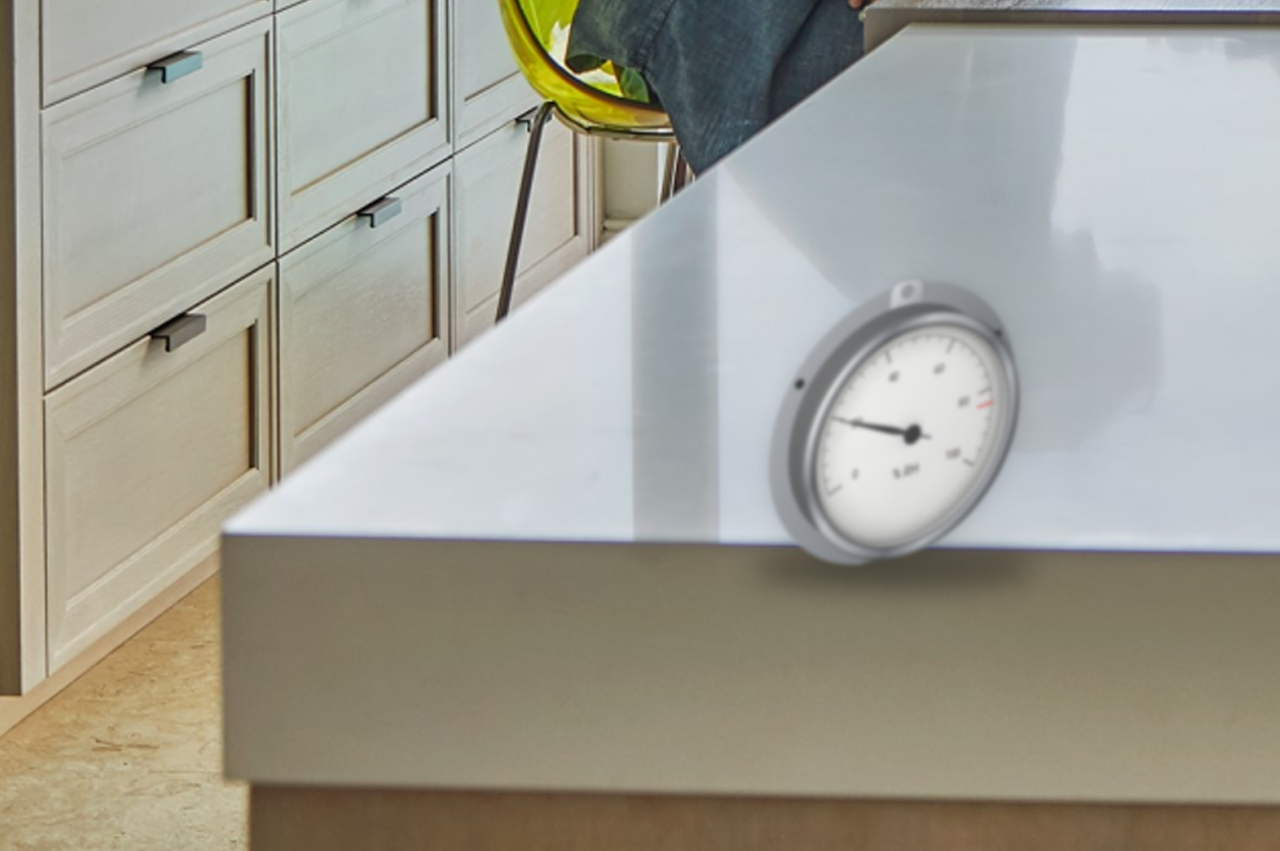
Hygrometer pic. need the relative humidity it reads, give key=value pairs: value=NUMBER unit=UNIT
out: value=20 unit=%
